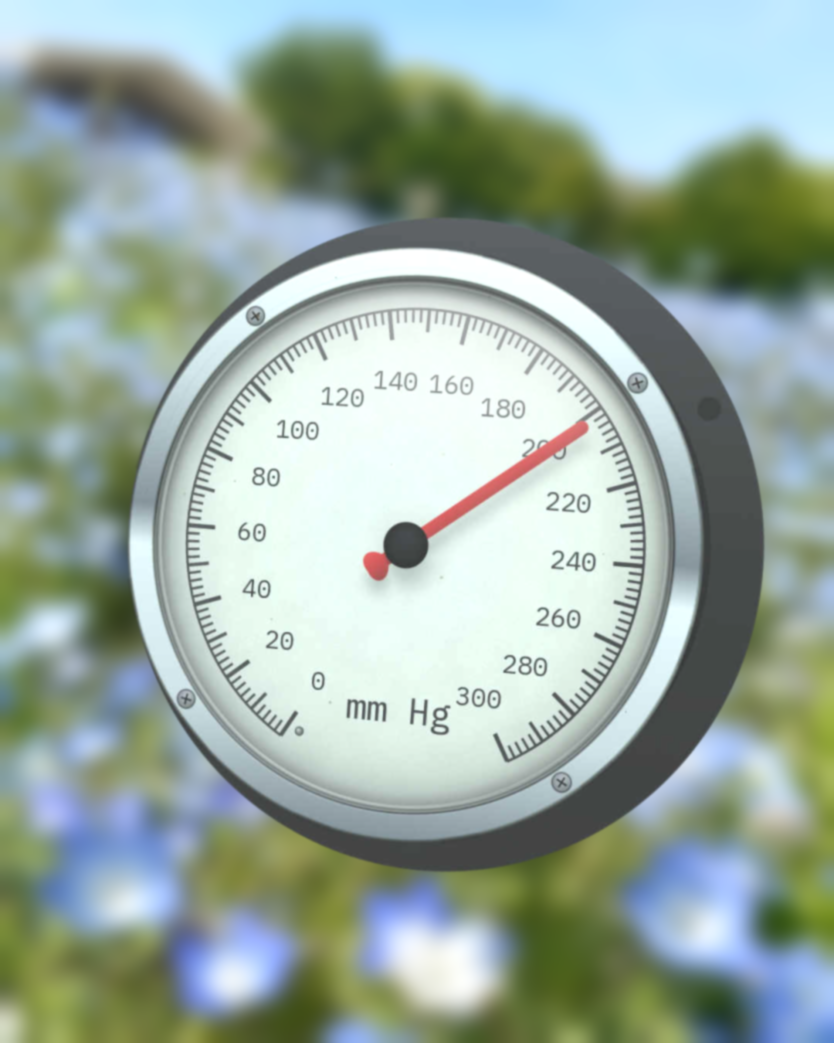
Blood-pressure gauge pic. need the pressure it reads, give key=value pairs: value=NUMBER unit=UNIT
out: value=202 unit=mmHg
